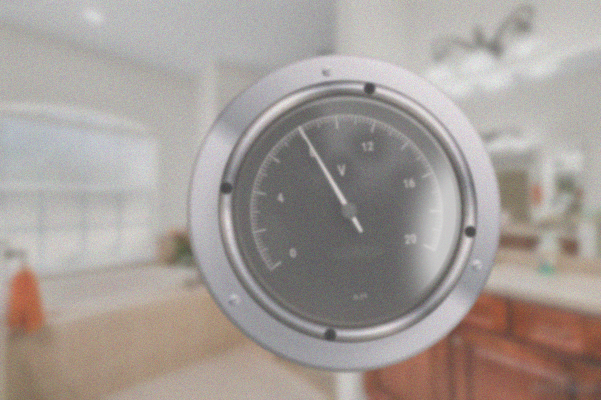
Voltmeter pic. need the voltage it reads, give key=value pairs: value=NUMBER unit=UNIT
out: value=8 unit=V
